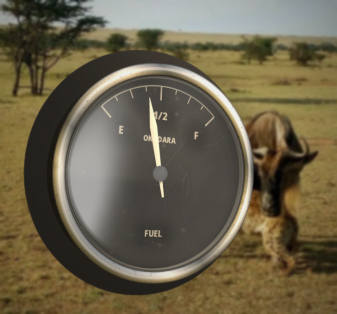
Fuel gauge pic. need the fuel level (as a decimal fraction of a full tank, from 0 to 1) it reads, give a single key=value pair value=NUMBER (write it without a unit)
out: value=0.375
